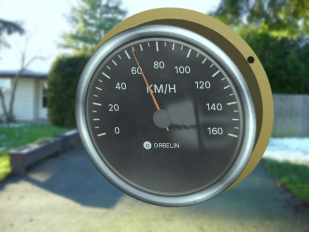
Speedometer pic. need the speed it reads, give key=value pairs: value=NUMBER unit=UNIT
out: value=65 unit=km/h
